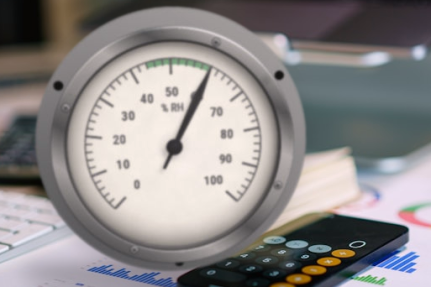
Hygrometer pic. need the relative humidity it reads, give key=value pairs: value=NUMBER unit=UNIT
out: value=60 unit=%
